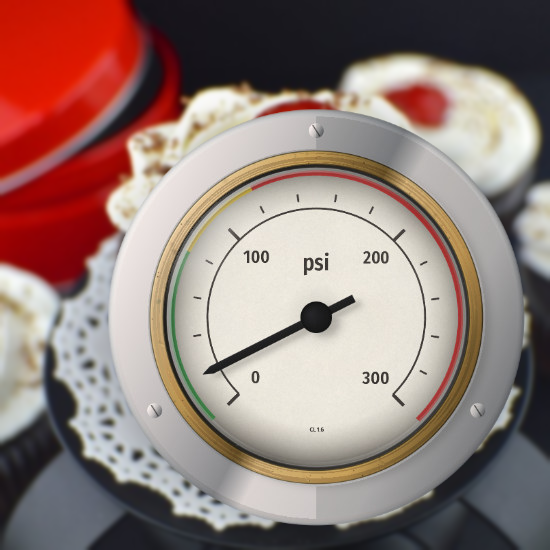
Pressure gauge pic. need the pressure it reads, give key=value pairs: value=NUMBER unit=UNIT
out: value=20 unit=psi
